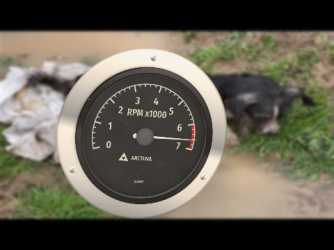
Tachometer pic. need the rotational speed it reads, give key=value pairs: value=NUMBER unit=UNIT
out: value=6600 unit=rpm
